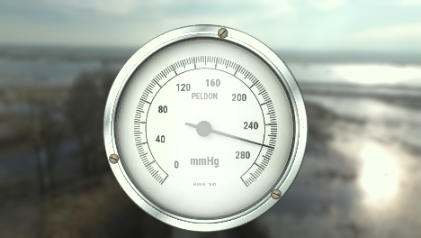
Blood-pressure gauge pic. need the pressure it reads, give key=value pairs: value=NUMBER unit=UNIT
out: value=260 unit=mmHg
